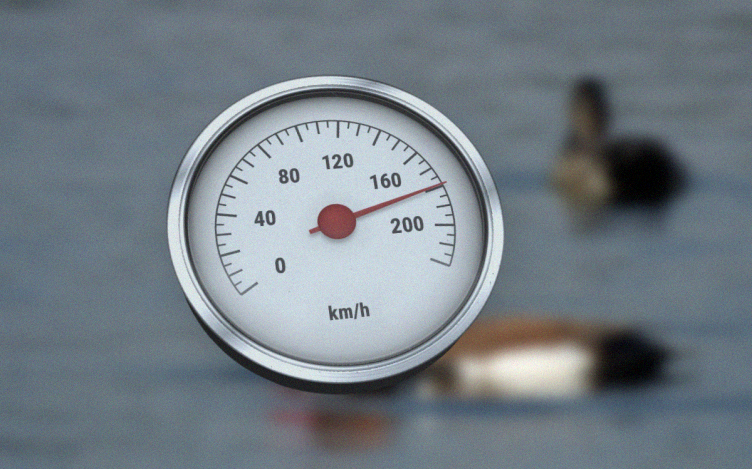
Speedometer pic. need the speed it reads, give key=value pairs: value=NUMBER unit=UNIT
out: value=180 unit=km/h
